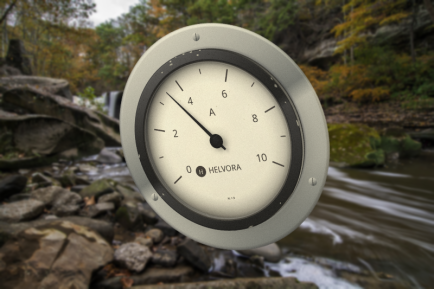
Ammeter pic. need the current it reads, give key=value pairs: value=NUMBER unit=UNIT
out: value=3.5 unit=A
